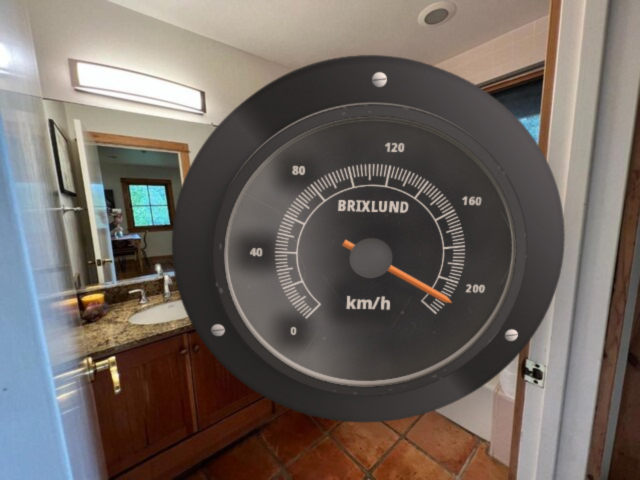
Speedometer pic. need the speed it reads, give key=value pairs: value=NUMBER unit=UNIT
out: value=210 unit=km/h
